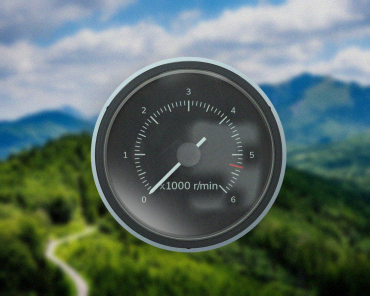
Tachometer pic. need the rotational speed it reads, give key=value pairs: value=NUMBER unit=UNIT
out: value=0 unit=rpm
